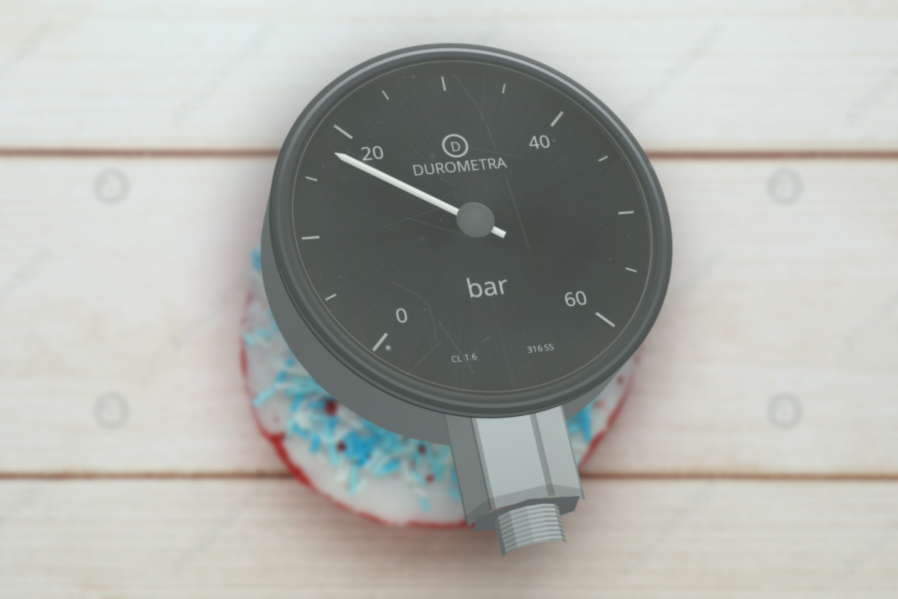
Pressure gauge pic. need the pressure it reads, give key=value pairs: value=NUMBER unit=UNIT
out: value=17.5 unit=bar
